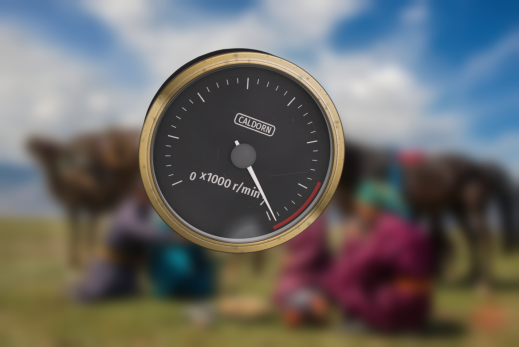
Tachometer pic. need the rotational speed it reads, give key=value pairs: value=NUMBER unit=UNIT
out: value=6900 unit=rpm
